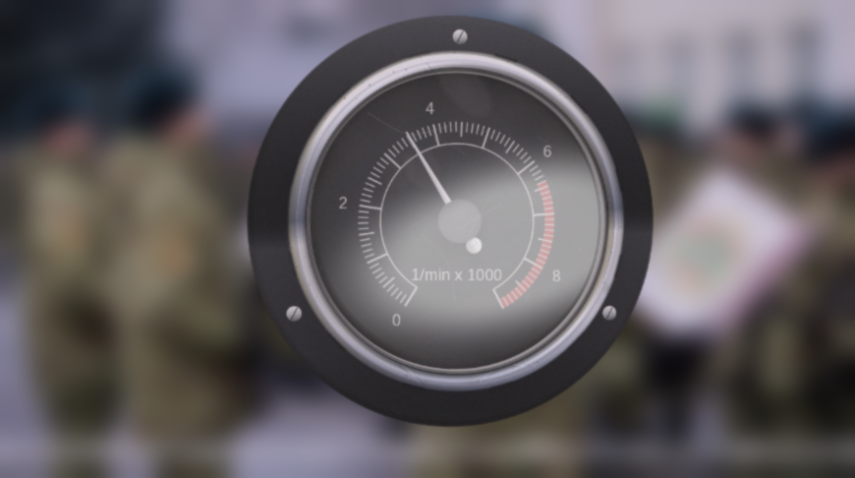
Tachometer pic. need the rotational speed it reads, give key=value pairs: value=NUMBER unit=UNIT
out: value=3500 unit=rpm
